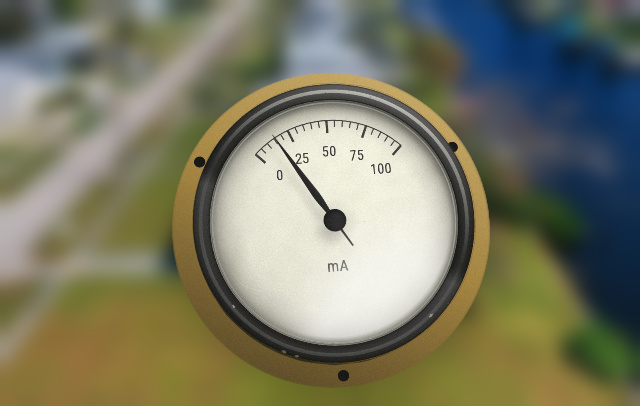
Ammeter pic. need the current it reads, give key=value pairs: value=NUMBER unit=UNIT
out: value=15 unit=mA
